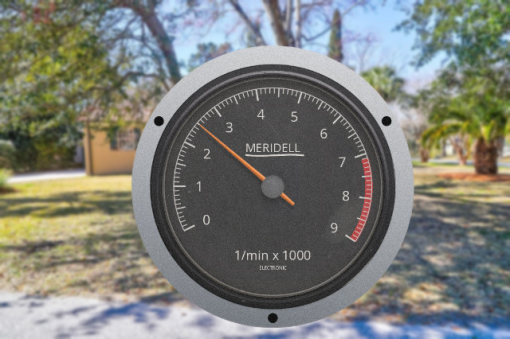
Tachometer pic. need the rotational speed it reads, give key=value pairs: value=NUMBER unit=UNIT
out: value=2500 unit=rpm
